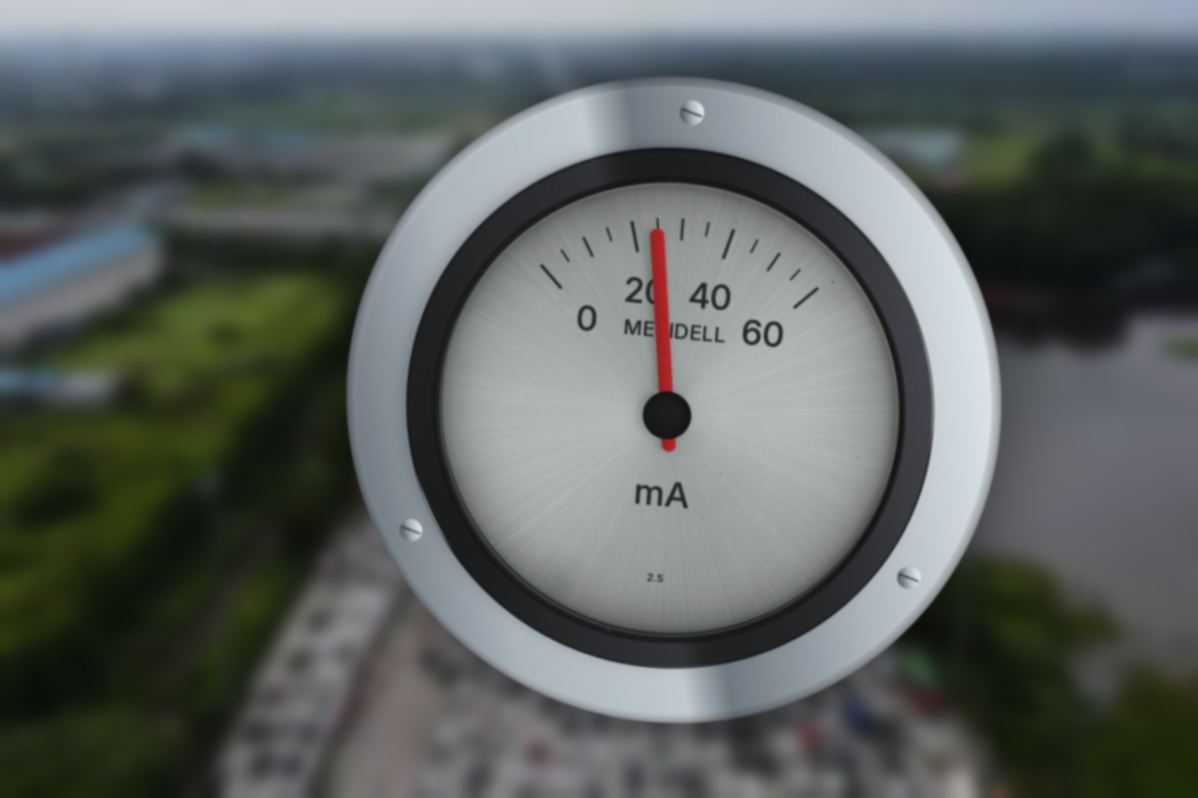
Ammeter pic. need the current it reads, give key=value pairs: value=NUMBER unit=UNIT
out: value=25 unit=mA
